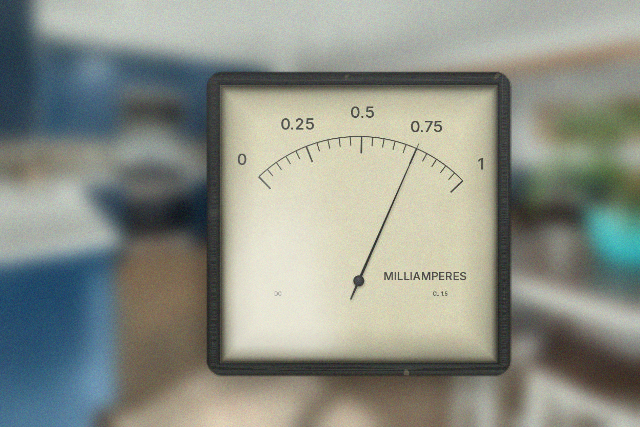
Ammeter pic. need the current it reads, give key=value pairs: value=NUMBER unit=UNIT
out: value=0.75 unit=mA
